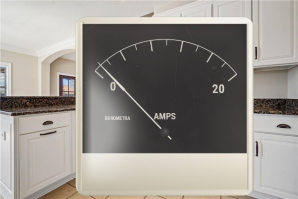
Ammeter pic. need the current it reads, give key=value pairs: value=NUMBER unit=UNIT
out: value=1 unit=A
